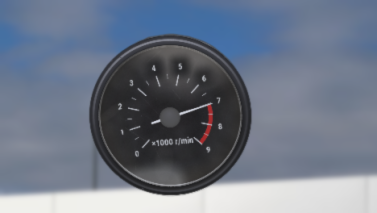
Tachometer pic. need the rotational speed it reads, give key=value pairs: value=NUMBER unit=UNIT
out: value=7000 unit=rpm
